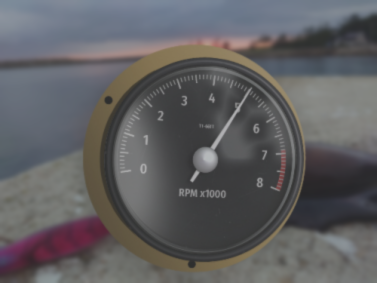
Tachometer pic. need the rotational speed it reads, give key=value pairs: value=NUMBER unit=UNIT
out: value=5000 unit=rpm
